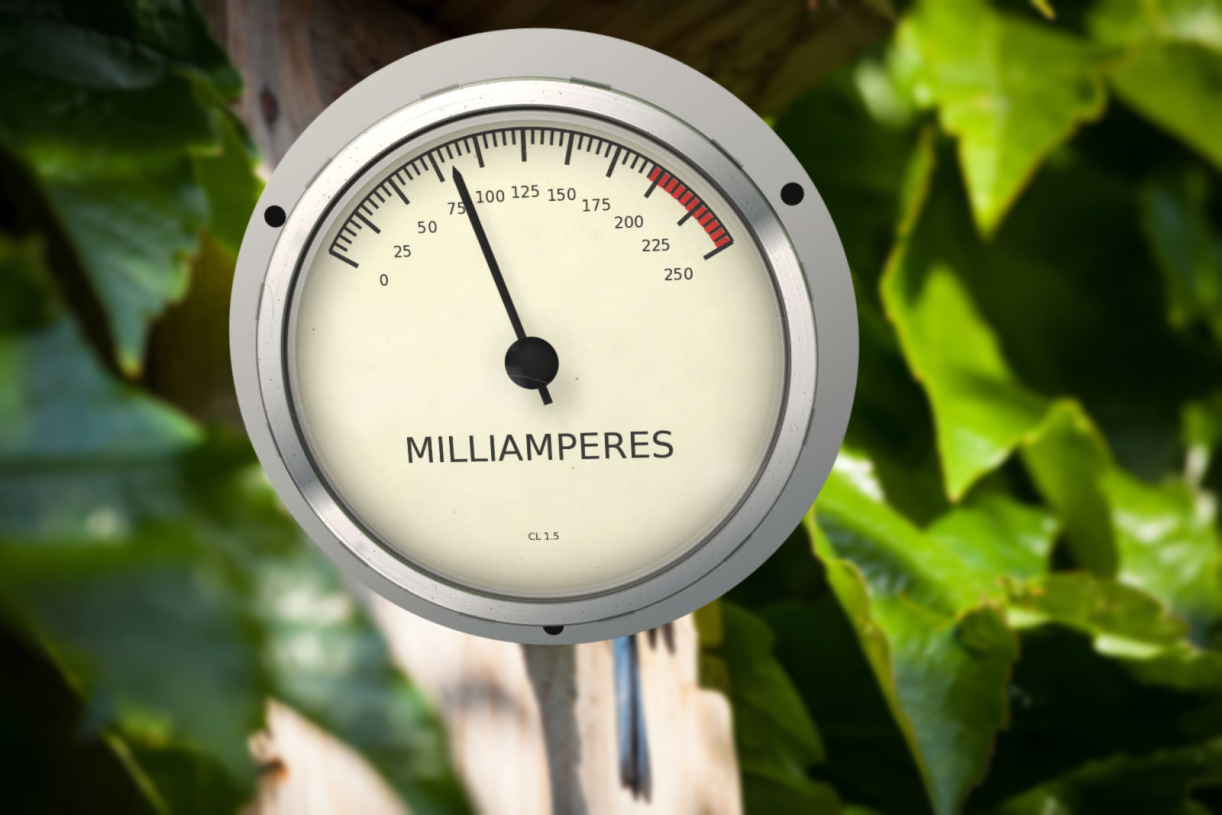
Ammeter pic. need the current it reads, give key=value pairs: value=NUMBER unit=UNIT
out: value=85 unit=mA
